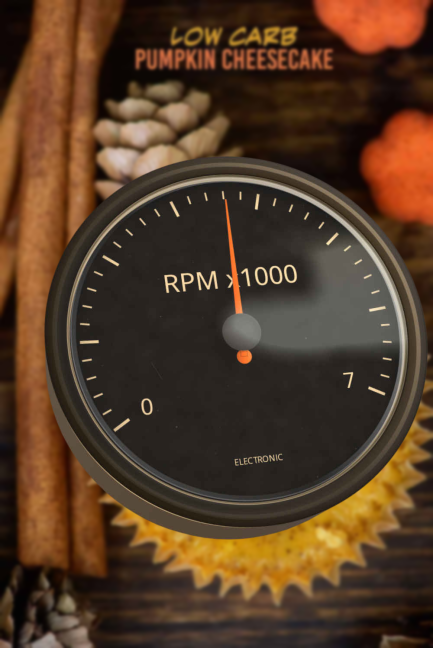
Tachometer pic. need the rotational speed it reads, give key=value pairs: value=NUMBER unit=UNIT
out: value=3600 unit=rpm
